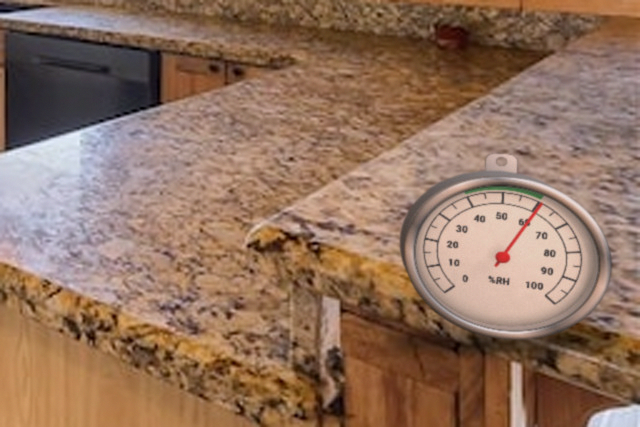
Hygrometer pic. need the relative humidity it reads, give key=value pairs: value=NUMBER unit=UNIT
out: value=60 unit=%
